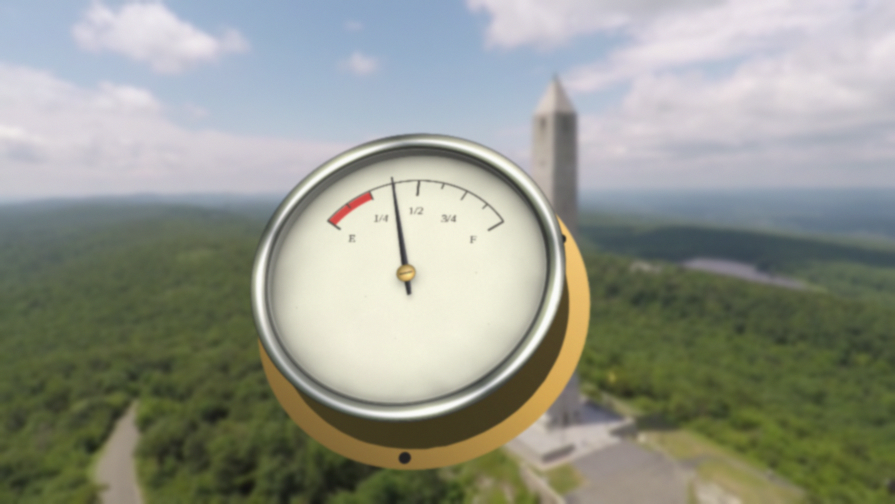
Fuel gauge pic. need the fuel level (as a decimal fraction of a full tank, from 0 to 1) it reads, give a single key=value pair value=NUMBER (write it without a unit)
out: value=0.375
